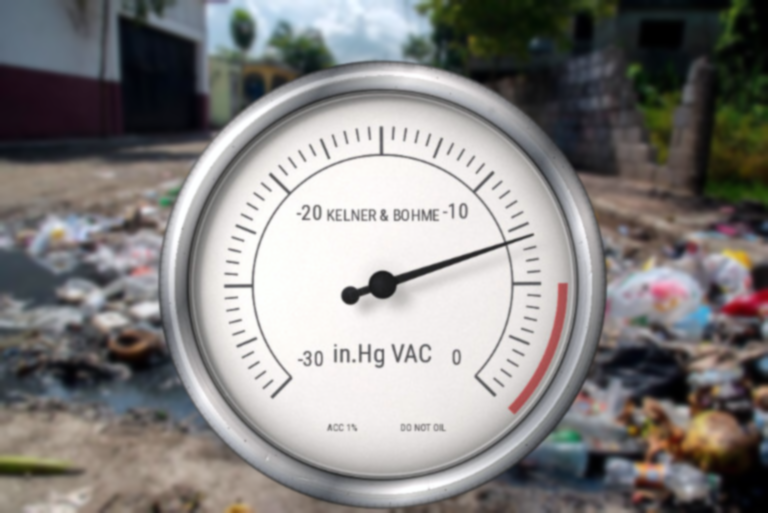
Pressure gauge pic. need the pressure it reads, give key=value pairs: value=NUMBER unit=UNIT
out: value=-7 unit=inHg
